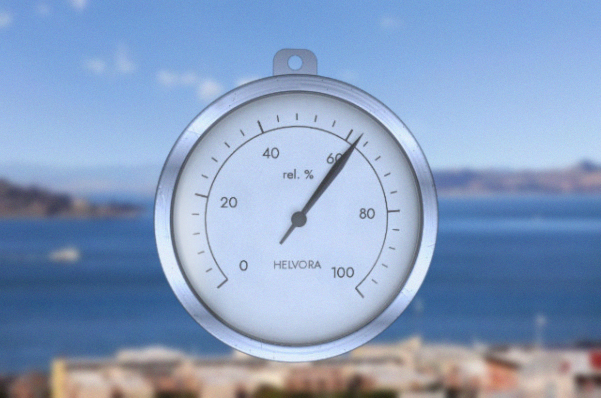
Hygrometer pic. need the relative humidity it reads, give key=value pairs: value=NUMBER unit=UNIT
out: value=62 unit=%
